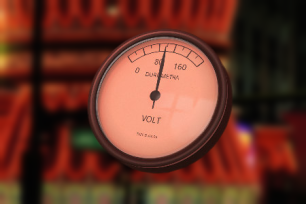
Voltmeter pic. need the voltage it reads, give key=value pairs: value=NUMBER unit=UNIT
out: value=100 unit=V
